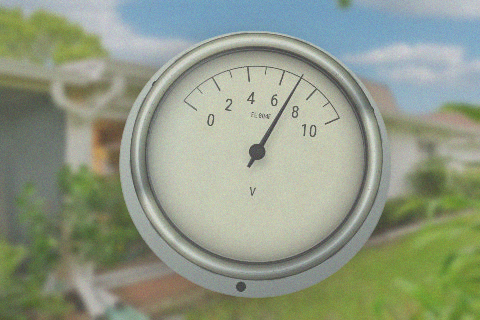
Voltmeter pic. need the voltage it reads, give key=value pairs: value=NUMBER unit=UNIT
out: value=7 unit=V
